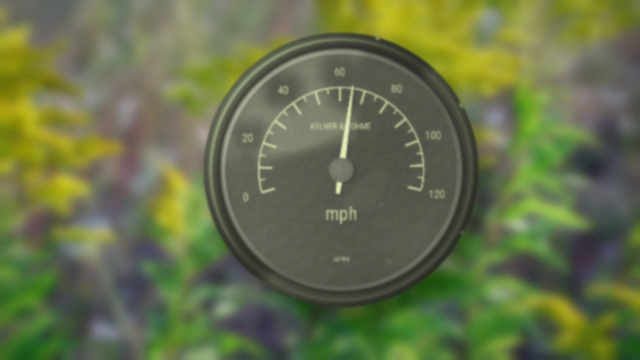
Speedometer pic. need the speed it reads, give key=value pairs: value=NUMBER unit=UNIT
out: value=65 unit=mph
